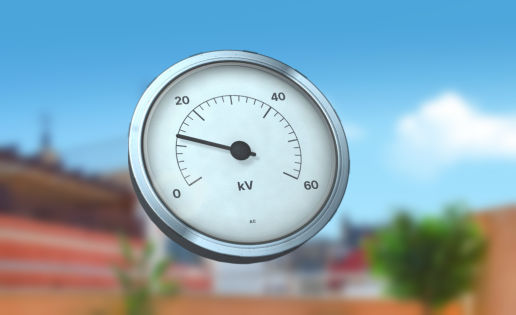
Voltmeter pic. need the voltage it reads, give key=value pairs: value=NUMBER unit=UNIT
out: value=12 unit=kV
